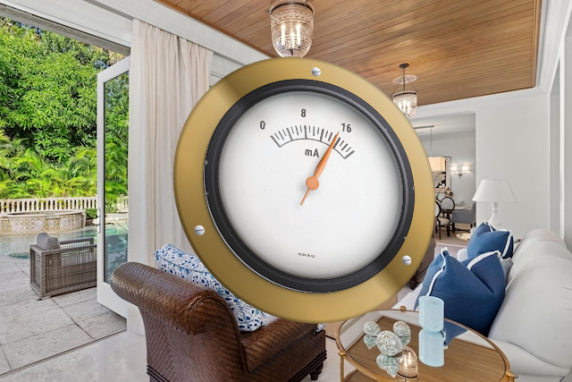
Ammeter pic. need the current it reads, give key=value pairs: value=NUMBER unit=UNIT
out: value=15 unit=mA
